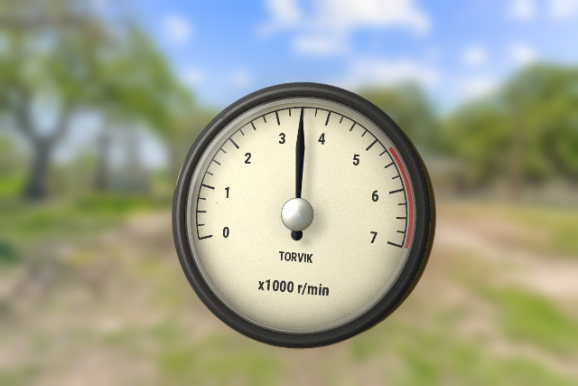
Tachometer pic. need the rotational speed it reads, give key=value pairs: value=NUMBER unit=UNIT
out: value=3500 unit=rpm
